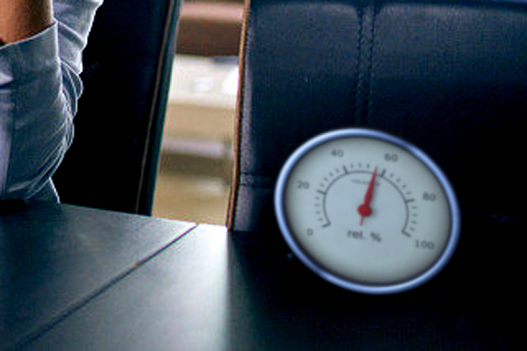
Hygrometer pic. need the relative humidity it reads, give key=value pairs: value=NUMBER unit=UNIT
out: value=56 unit=%
